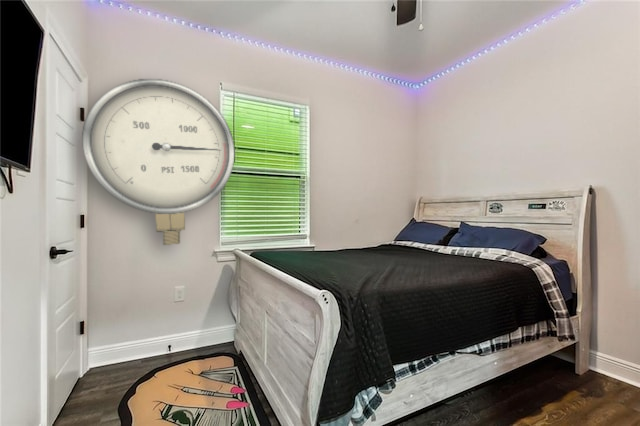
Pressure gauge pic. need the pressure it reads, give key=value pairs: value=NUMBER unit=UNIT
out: value=1250 unit=psi
